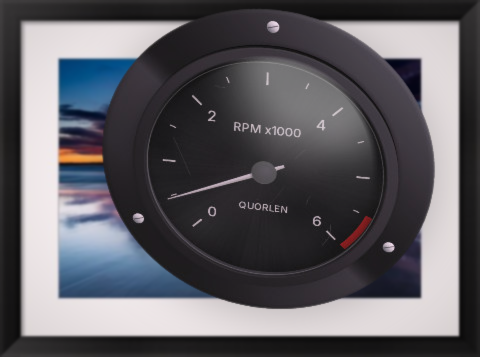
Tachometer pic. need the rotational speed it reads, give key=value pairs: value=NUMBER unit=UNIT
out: value=500 unit=rpm
